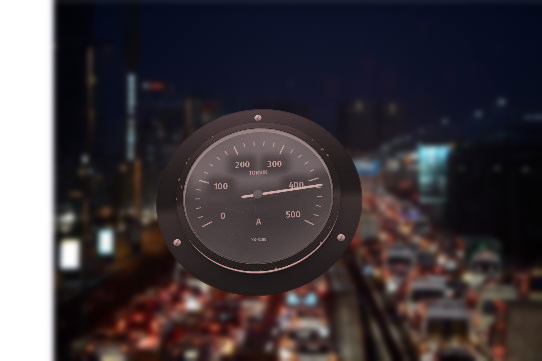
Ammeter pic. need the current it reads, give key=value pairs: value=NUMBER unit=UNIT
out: value=420 unit=A
